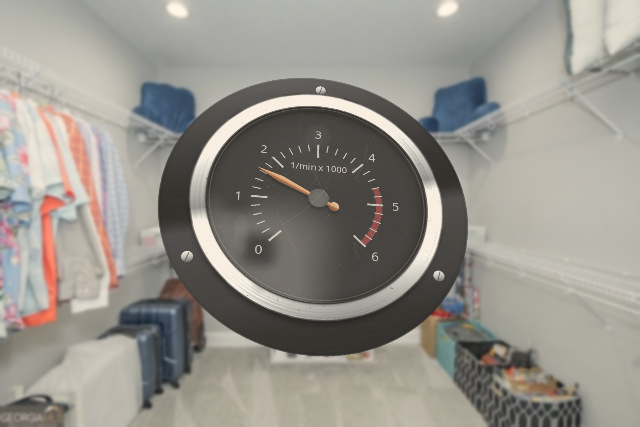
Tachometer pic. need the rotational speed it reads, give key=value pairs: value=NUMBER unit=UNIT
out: value=1600 unit=rpm
